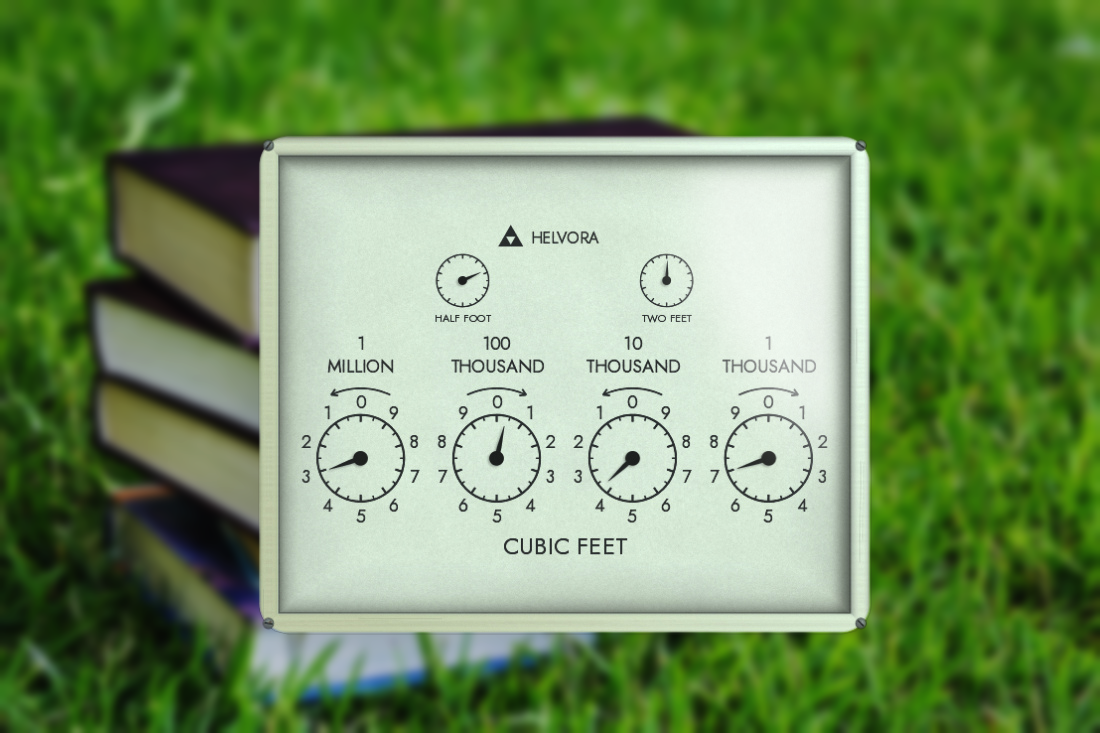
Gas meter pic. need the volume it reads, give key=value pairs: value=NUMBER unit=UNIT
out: value=303700 unit=ft³
